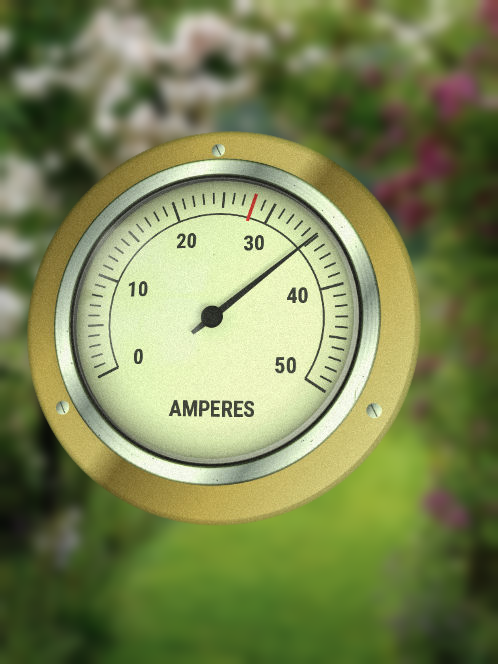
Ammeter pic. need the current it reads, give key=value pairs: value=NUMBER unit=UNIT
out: value=35 unit=A
